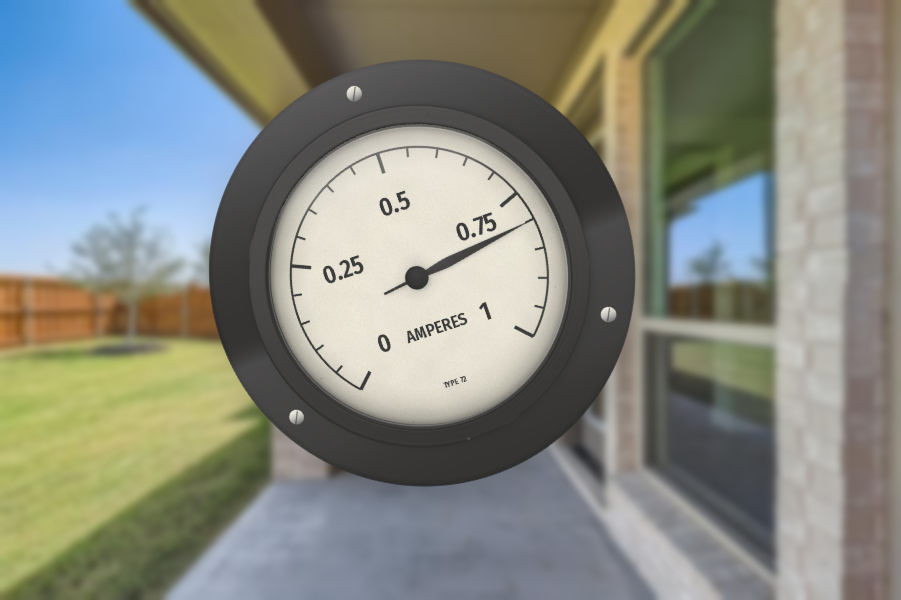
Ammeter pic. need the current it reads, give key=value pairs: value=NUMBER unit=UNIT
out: value=0.8 unit=A
